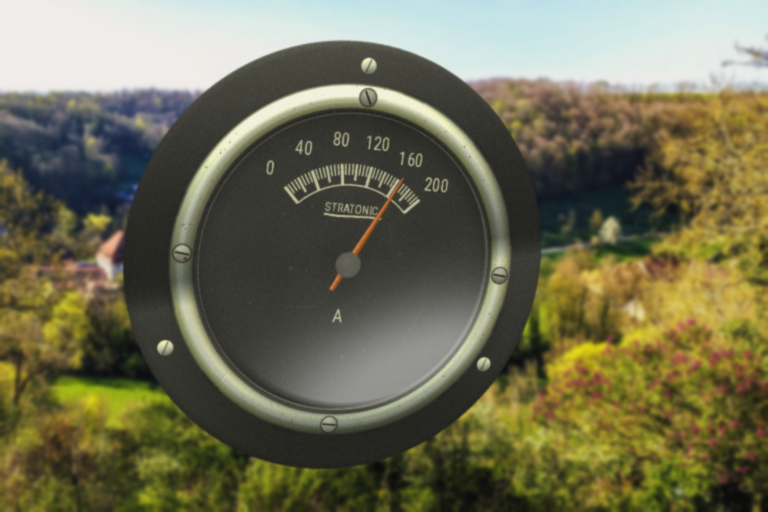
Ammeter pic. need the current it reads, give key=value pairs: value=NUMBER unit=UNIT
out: value=160 unit=A
